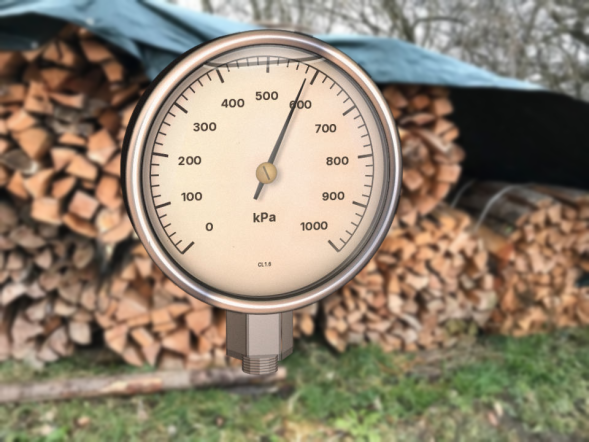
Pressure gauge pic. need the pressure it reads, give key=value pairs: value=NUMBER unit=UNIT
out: value=580 unit=kPa
